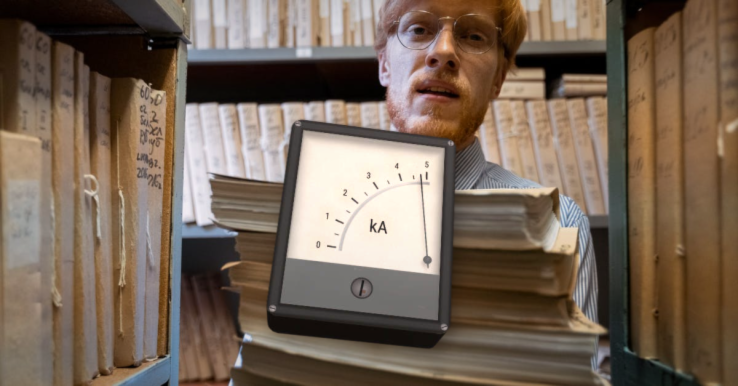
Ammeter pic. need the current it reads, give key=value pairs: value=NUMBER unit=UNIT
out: value=4.75 unit=kA
